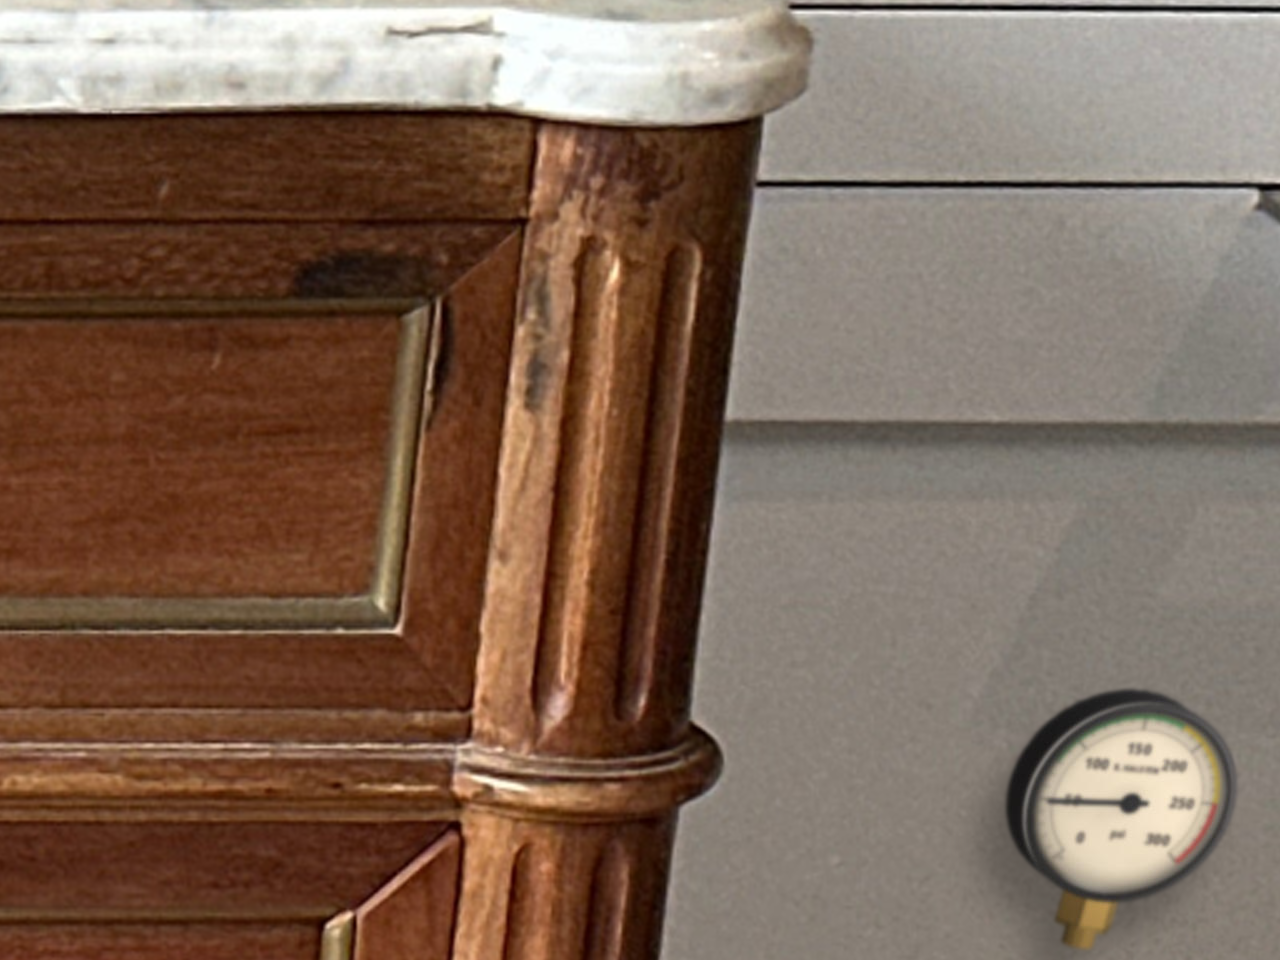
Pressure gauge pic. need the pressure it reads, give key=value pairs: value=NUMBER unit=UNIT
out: value=50 unit=psi
